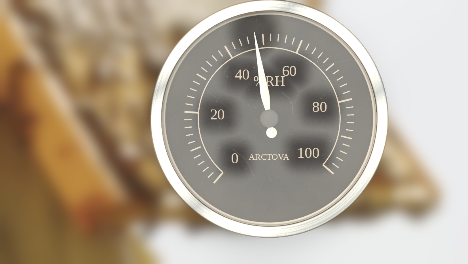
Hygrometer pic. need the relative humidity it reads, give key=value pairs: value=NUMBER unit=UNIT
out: value=48 unit=%
